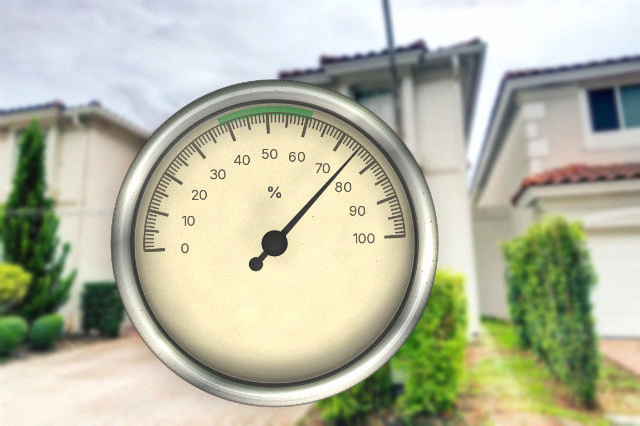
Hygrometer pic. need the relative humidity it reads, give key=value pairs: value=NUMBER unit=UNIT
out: value=75 unit=%
